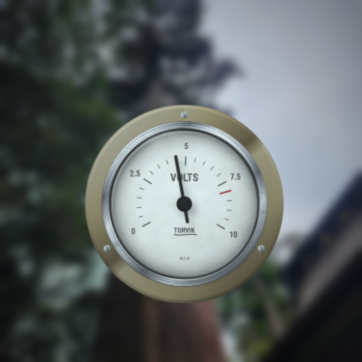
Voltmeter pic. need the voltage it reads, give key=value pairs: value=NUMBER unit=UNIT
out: value=4.5 unit=V
